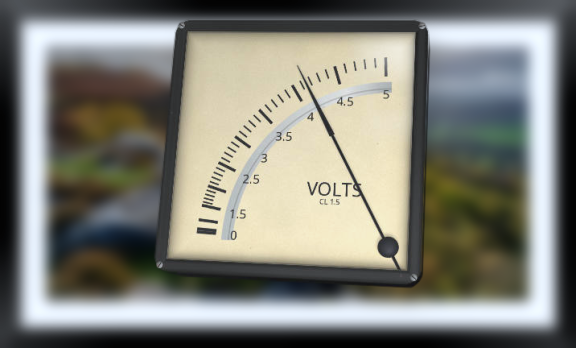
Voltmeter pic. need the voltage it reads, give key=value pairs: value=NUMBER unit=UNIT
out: value=4.15 unit=V
